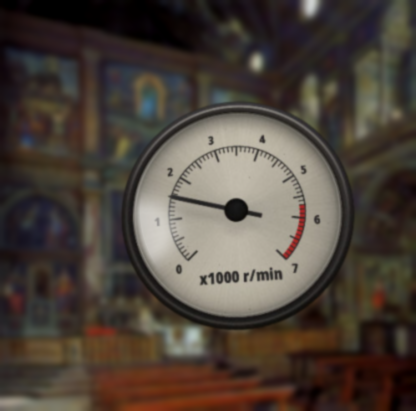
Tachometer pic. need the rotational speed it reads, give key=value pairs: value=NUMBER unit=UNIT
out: value=1500 unit=rpm
